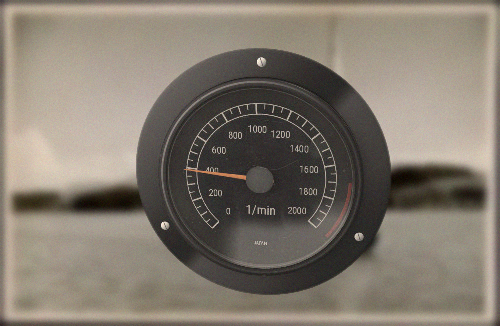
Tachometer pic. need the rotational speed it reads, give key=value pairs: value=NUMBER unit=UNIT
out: value=400 unit=rpm
